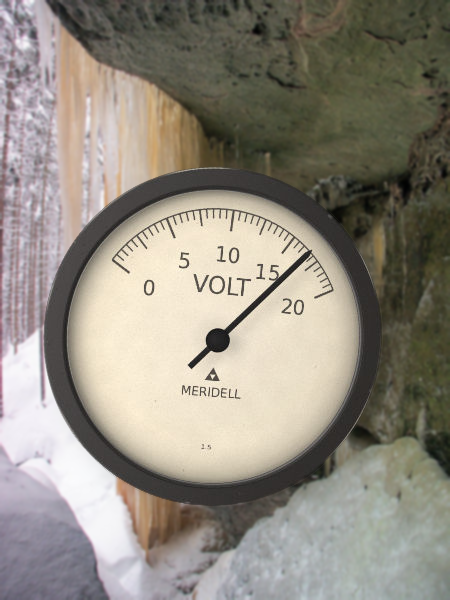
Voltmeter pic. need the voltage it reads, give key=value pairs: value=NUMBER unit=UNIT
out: value=16.5 unit=V
